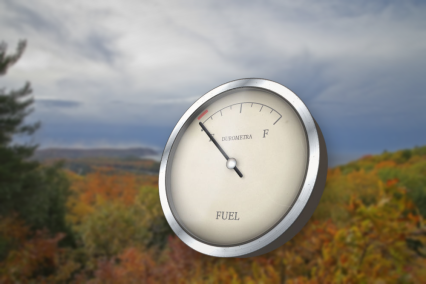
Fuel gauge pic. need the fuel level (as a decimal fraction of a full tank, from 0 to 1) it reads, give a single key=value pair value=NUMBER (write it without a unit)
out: value=0
